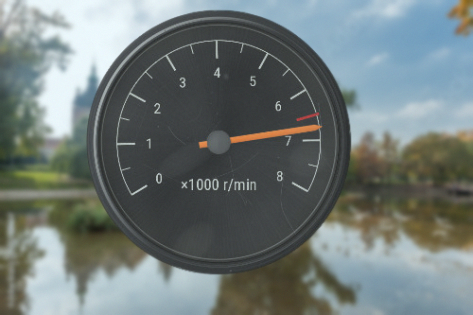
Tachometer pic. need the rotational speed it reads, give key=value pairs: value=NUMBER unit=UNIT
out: value=6750 unit=rpm
